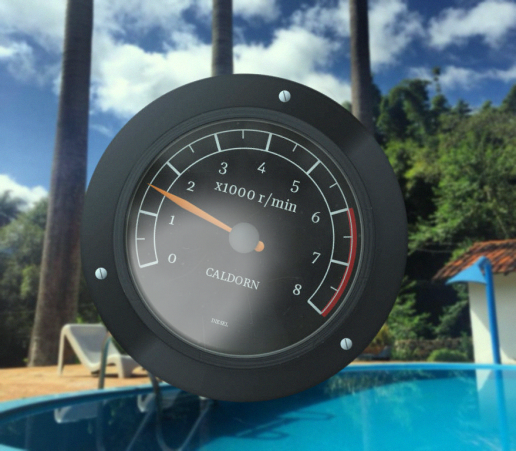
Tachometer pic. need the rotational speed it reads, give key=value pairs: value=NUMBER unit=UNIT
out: value=1500 unit=rpm
